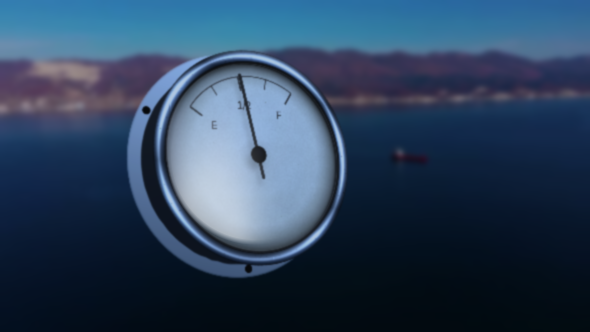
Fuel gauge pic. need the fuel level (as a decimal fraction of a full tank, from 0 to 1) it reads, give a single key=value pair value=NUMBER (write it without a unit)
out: value=0.5
